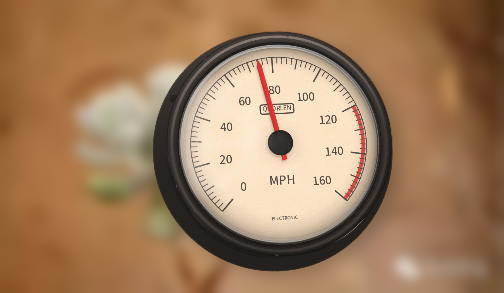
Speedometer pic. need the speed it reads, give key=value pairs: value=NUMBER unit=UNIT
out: value=74 unit=mph
